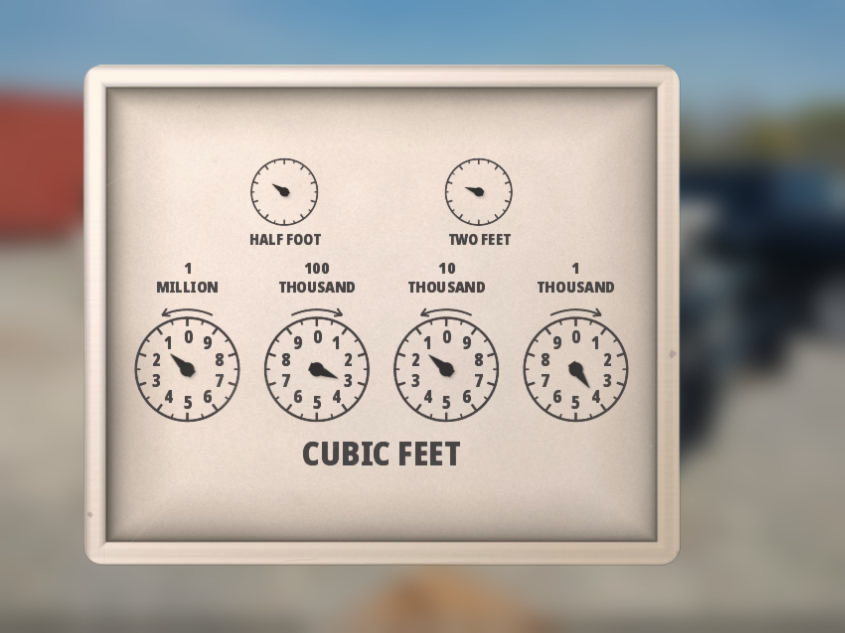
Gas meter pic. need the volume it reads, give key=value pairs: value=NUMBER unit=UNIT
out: value=131400 unit=ft³
